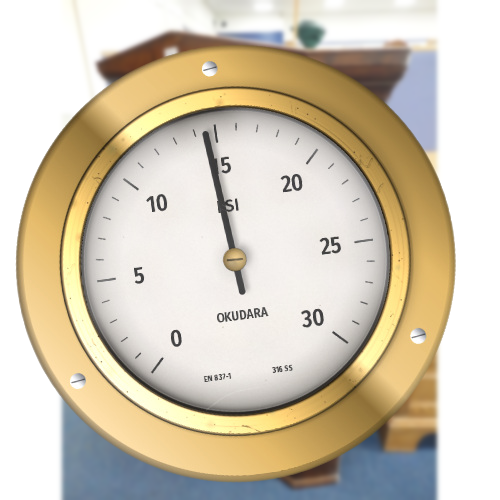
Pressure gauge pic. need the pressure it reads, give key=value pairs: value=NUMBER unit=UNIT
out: value=14.5 unit=psi
